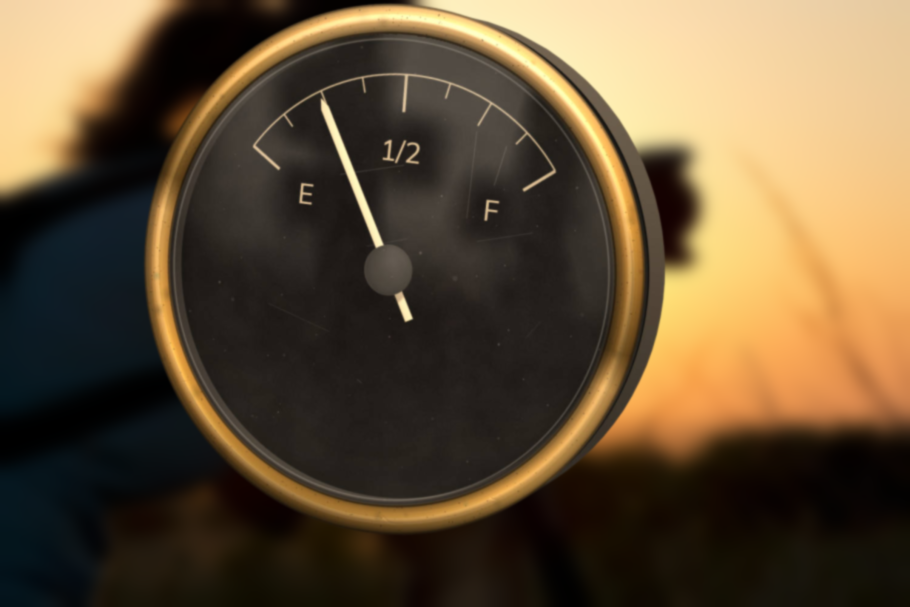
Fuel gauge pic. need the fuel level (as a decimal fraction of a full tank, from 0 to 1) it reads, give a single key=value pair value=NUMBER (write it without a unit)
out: value=0.25
